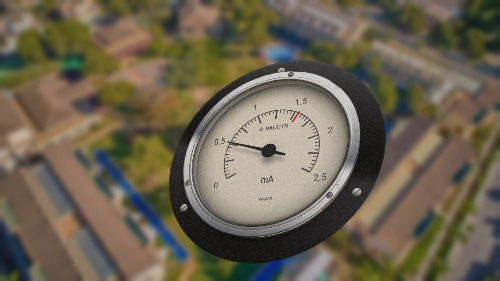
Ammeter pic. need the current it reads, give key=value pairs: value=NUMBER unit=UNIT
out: value=0.5 unit=mA
